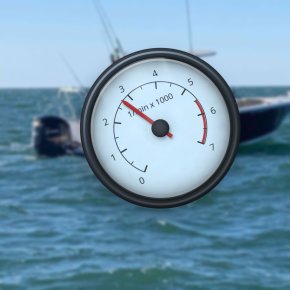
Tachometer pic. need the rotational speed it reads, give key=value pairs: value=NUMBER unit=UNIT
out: value=2750 unit=rpm
